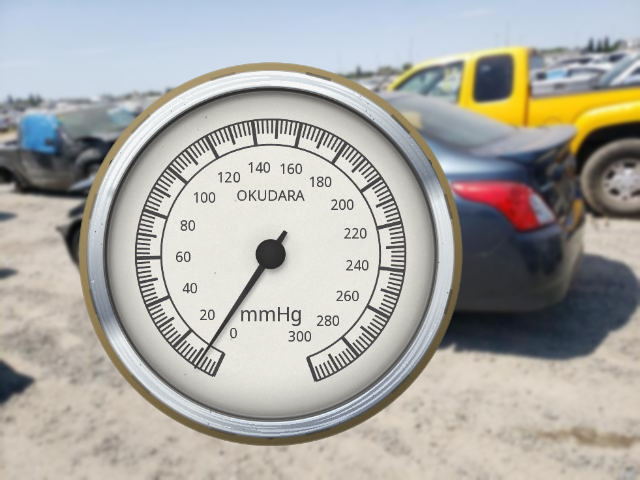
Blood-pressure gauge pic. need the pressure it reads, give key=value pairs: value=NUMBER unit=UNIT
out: value=8 unit=mmHg
